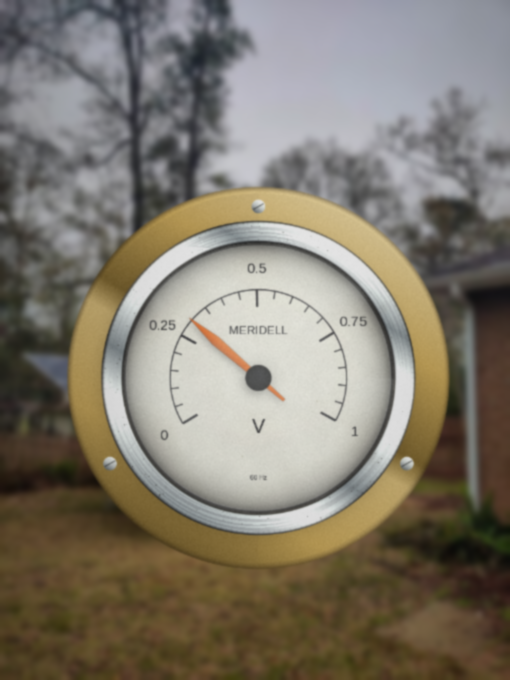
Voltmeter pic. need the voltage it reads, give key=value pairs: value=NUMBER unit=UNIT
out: value=0.3 unit=V
